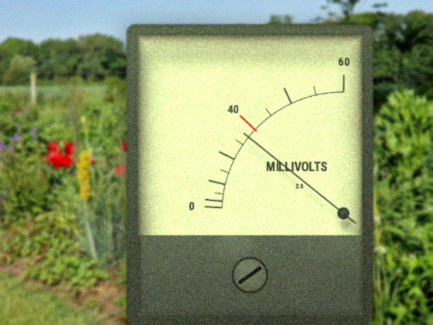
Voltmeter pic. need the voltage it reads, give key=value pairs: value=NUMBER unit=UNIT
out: value=37.5 unit=mV
